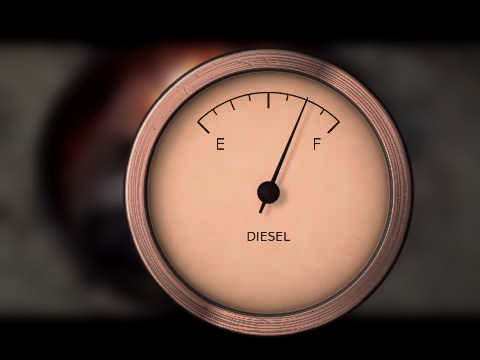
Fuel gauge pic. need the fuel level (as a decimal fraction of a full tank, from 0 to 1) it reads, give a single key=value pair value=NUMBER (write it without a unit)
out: value=0.75
